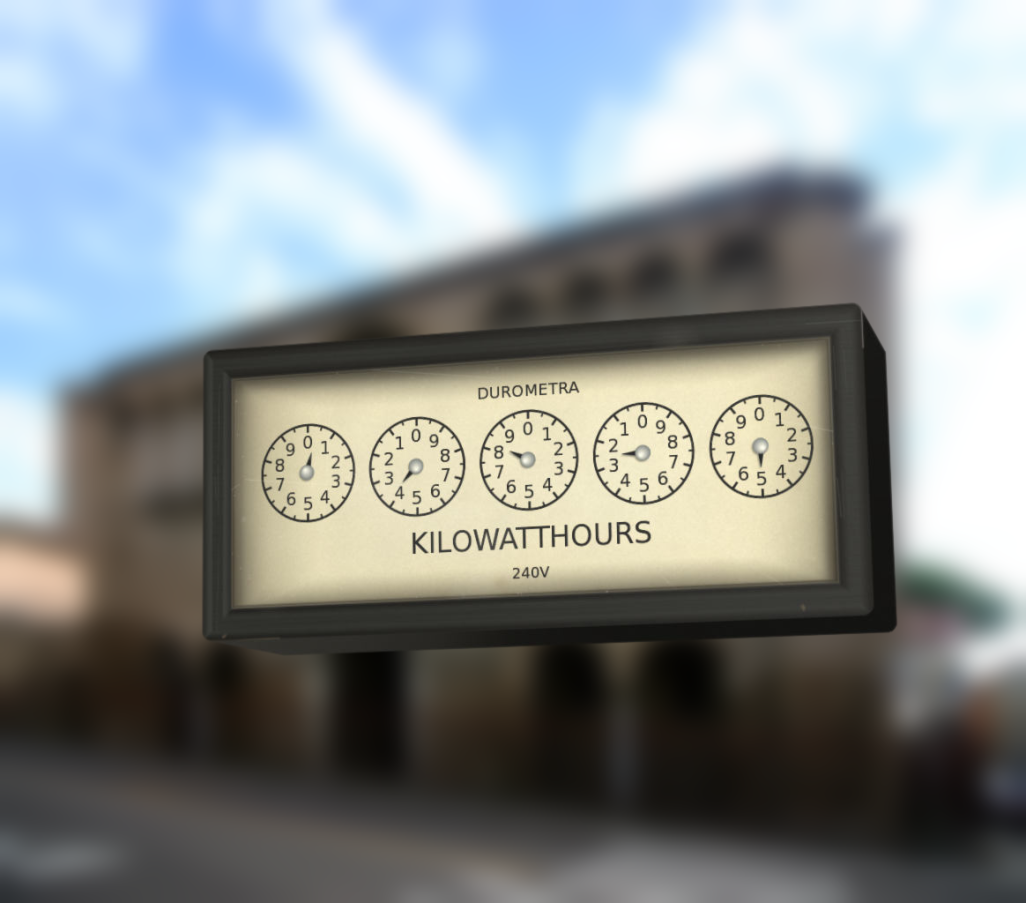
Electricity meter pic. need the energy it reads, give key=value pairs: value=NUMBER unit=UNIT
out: value=3825 unit=kWh
